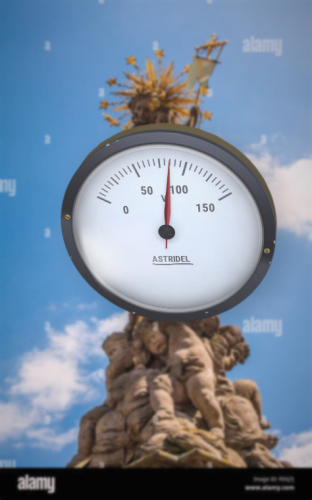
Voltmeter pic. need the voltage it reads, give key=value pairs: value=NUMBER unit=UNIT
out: value=85 unit=V
